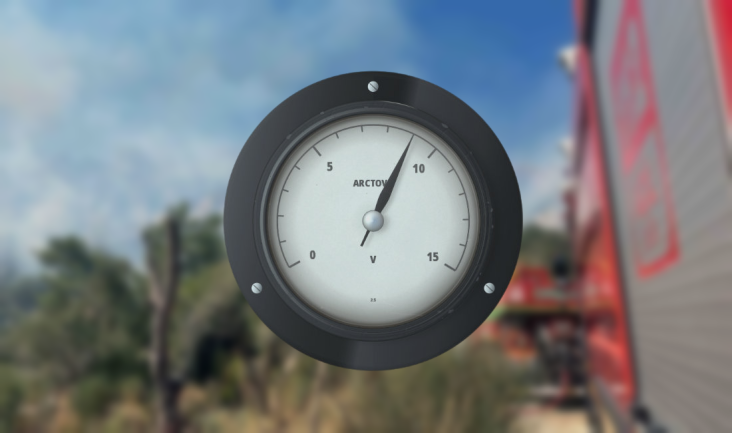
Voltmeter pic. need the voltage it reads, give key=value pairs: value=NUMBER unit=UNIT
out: value=9 unit=V
